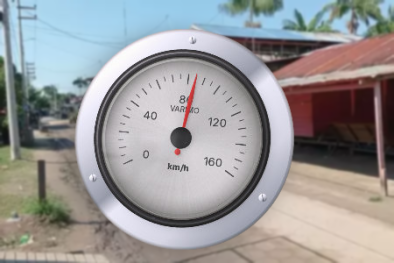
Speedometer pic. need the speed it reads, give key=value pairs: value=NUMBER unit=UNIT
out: value=85 unit=km/h
